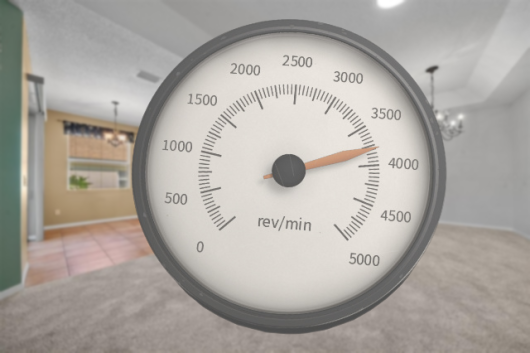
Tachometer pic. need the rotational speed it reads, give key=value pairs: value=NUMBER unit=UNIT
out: value=3800 unit=rpm
